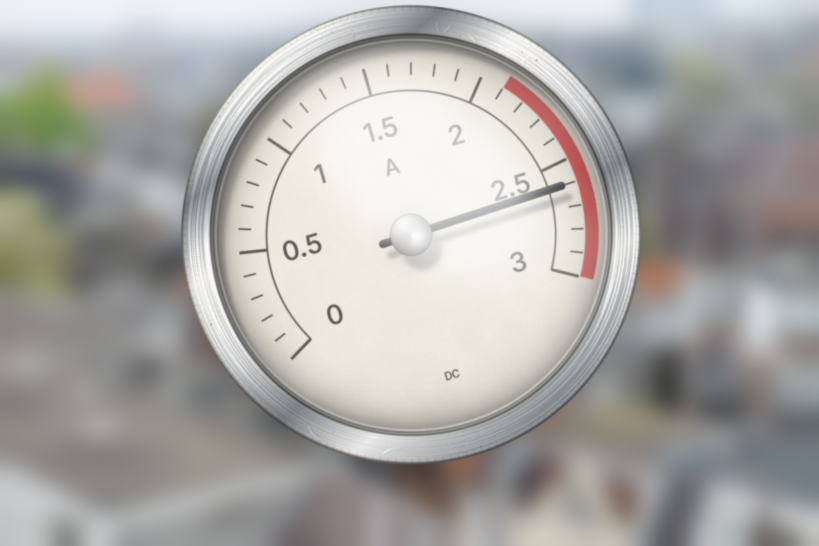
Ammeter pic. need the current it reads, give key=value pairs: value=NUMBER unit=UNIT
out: value=2.6 unit=A
